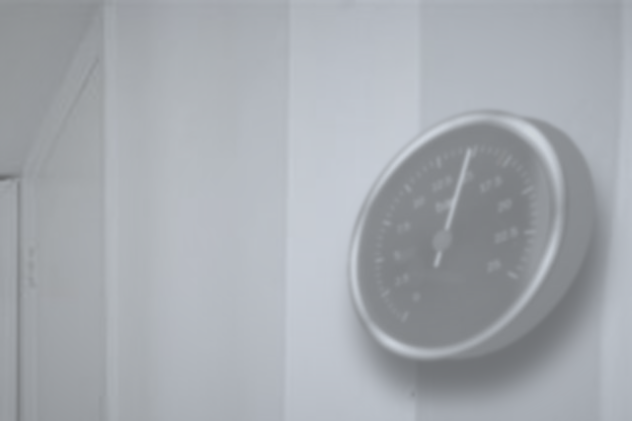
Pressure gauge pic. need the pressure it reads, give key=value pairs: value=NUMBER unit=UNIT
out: value=15 unit=bar
